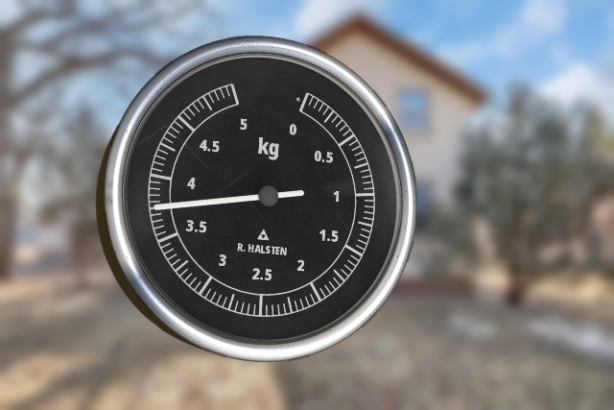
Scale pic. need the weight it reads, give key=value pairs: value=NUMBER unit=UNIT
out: value=3.75 unit=kg
